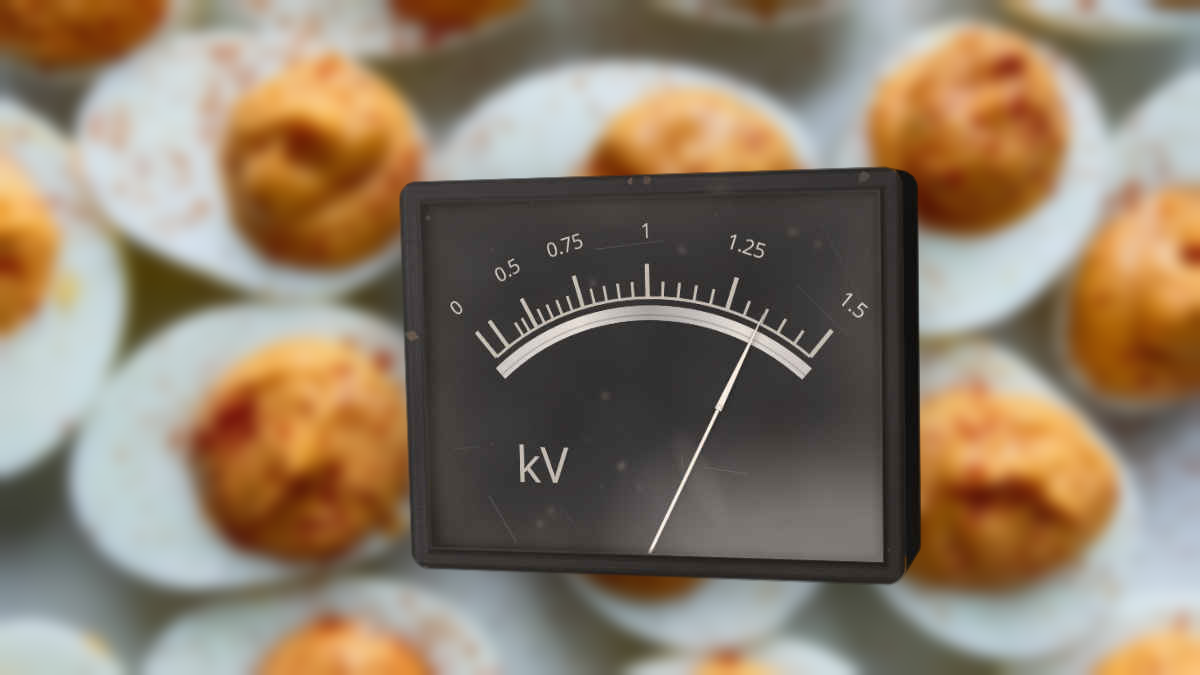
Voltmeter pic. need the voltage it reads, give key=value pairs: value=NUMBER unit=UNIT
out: value=1.35 unit=kV
